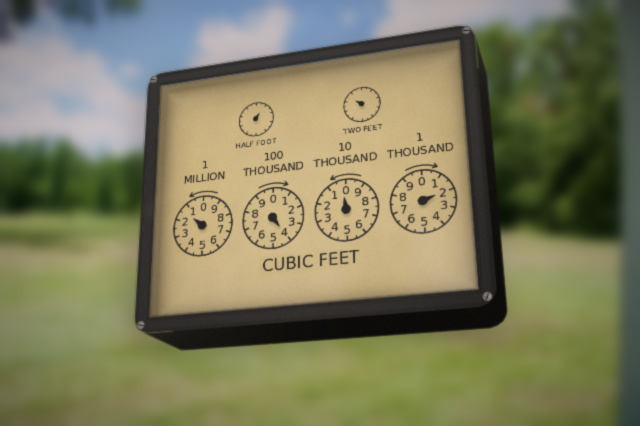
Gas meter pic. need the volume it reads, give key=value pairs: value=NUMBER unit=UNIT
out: value=140200 unit=ft³
